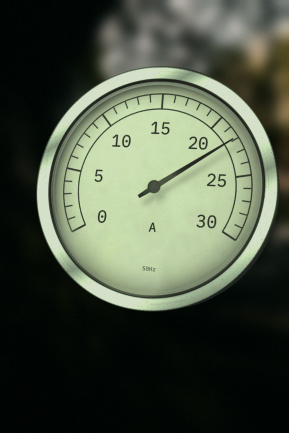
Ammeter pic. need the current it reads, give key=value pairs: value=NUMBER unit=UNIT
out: value=22 unit=A
